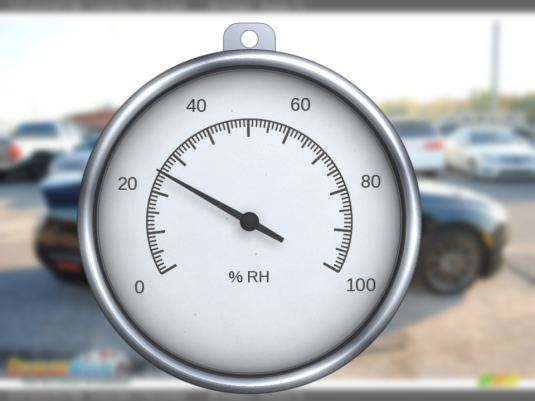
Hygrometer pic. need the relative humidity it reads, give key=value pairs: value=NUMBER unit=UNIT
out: value=25 unit=%
